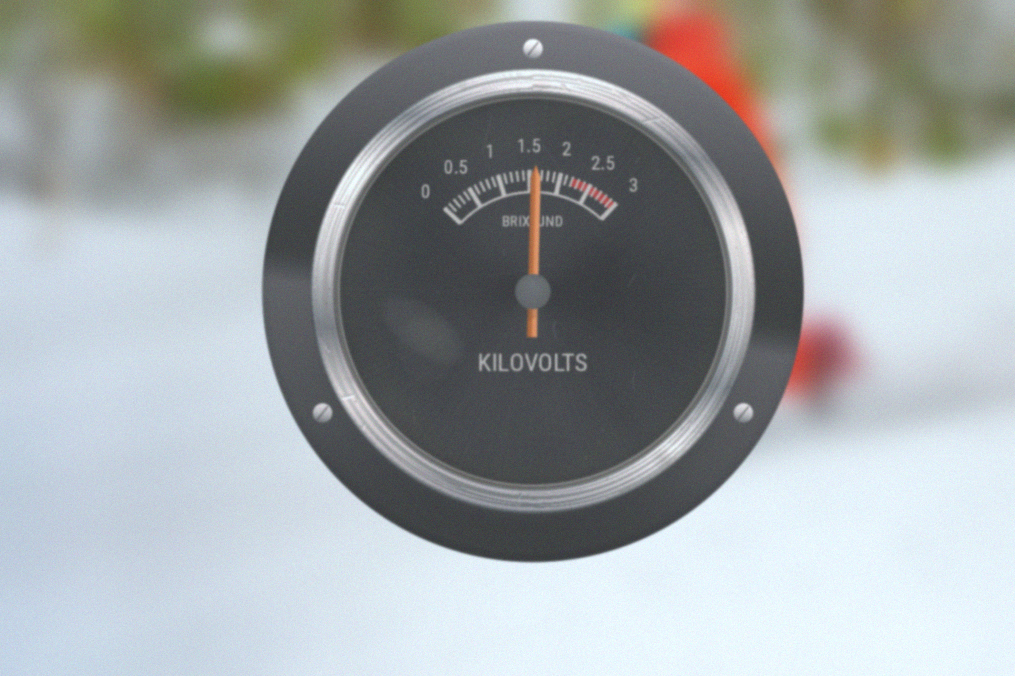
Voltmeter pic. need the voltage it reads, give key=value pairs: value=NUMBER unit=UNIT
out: value=1.6 unit=kV
